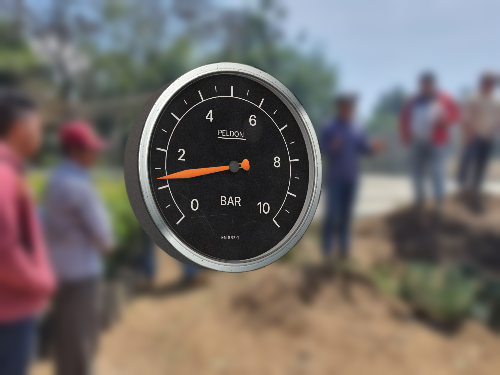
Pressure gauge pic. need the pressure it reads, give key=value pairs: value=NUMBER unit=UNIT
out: value=1.25 unit=bar
